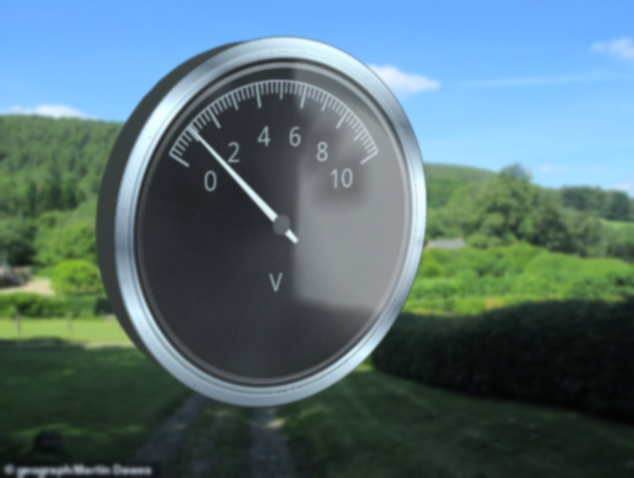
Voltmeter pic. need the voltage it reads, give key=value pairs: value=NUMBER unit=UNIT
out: value=1 unit=V
